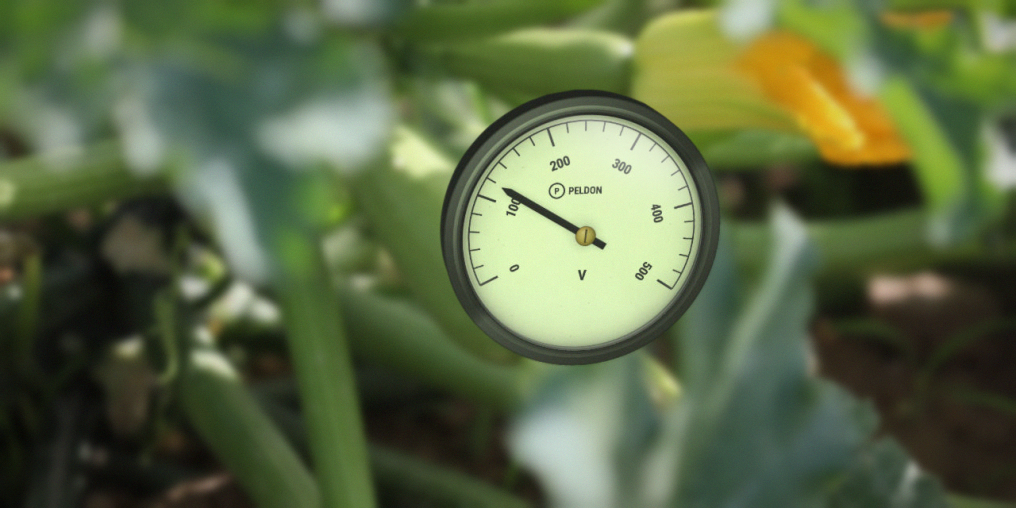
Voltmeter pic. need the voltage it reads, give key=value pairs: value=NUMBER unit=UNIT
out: value=120 unit=V
